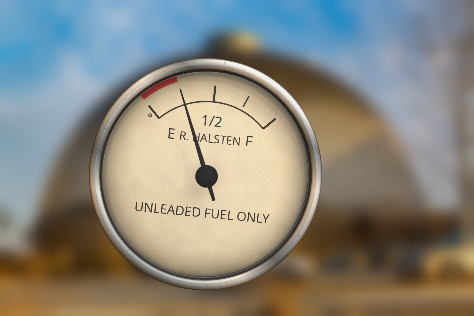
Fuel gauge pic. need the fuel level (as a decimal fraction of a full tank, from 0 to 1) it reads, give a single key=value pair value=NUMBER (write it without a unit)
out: value=0.25
